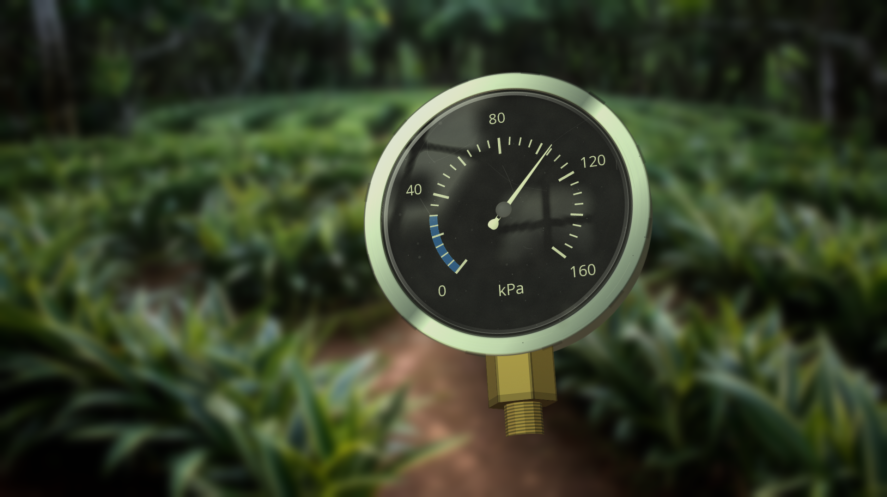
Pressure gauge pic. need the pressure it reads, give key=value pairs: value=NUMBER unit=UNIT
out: value=105 unit=kPa
